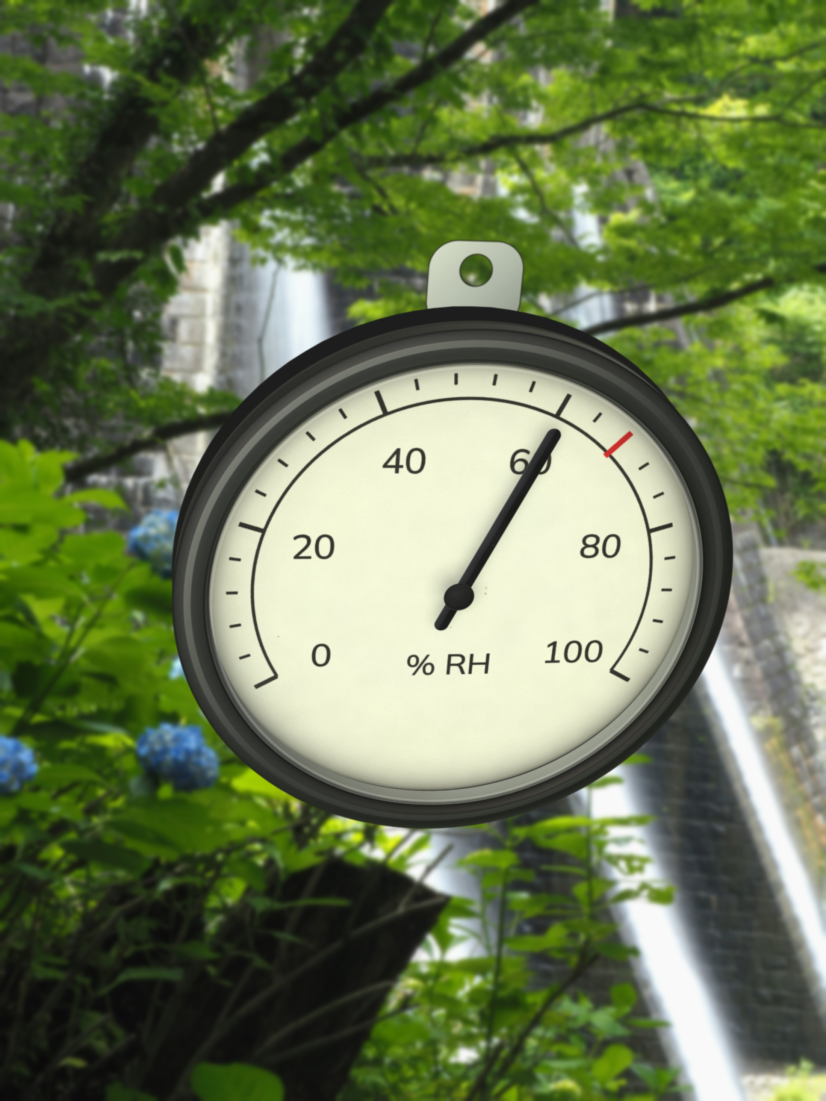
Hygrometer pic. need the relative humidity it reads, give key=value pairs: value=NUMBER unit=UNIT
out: value=60 unit=%
